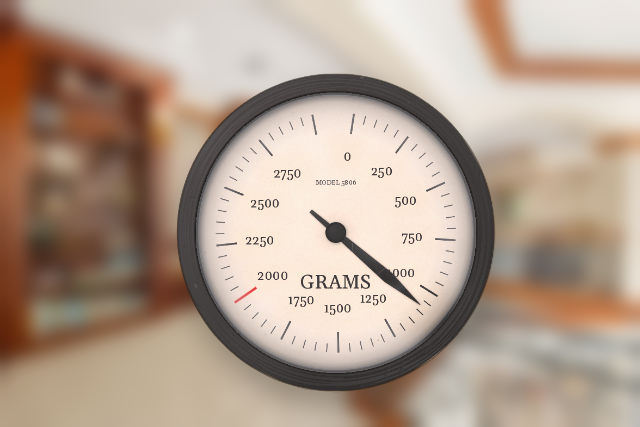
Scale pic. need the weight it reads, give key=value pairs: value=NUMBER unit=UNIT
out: value=1075 unit=g
